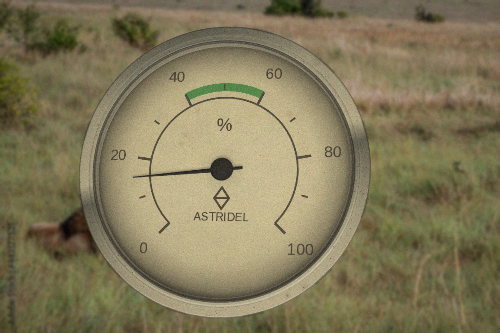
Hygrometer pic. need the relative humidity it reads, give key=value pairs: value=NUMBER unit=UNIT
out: value=15 unit=%
